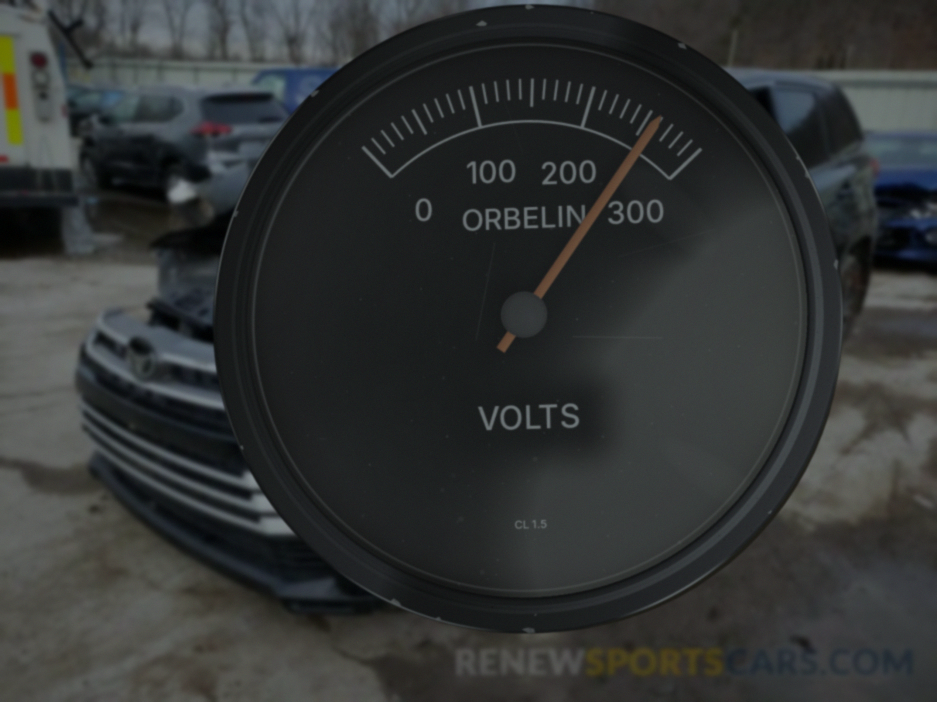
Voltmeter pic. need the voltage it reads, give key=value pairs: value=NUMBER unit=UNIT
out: value=260 unit=V
